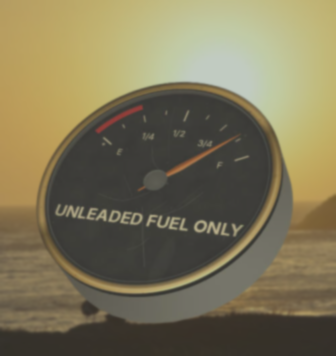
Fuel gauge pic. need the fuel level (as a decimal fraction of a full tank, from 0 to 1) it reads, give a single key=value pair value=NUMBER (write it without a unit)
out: value=0.875
